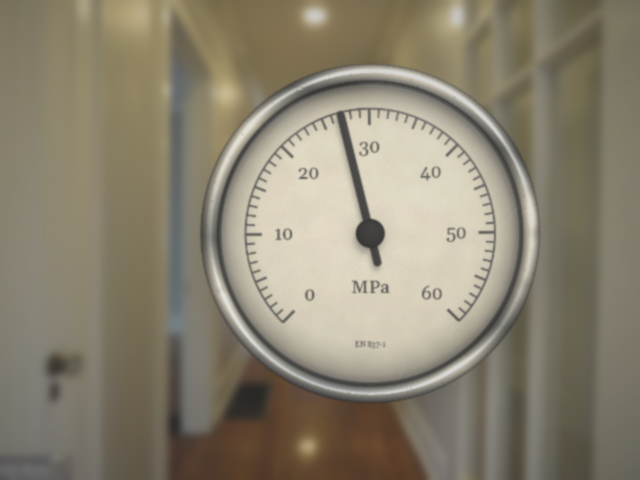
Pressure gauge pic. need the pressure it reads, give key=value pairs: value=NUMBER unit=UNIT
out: value=27 unit=MPa
